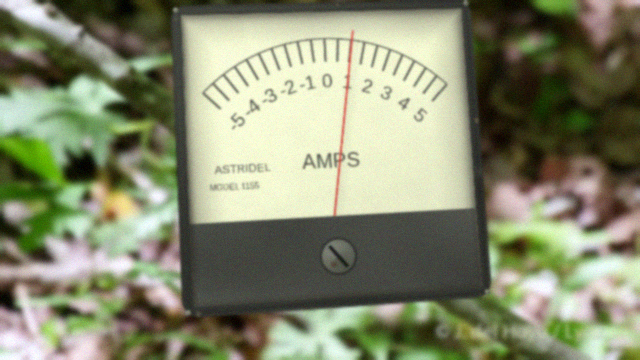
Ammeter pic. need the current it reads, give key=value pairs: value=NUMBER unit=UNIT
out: value=1 unit=A
